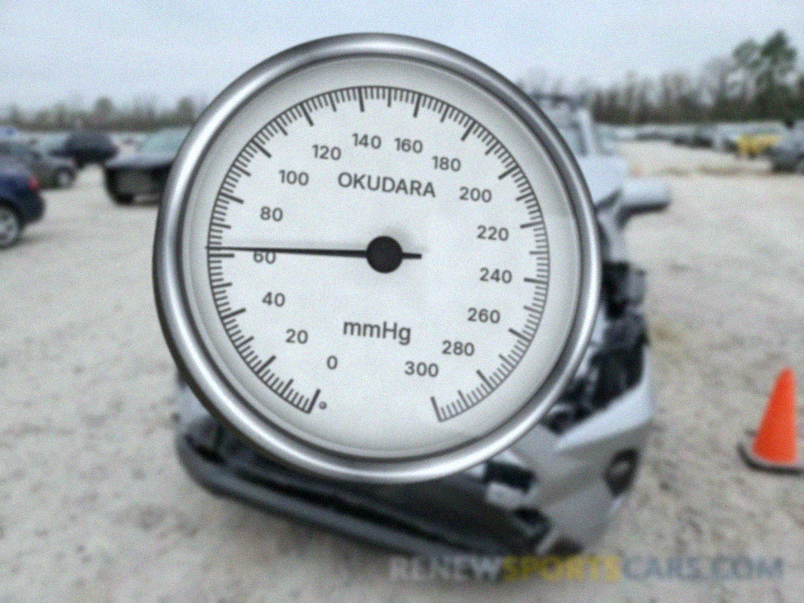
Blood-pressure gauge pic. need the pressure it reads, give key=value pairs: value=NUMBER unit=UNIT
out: value=62 unit=mmHg
